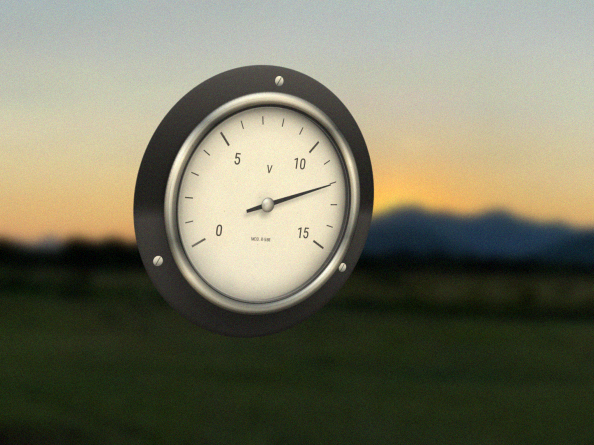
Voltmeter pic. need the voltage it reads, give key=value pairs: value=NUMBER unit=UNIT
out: value=12 unit=V
